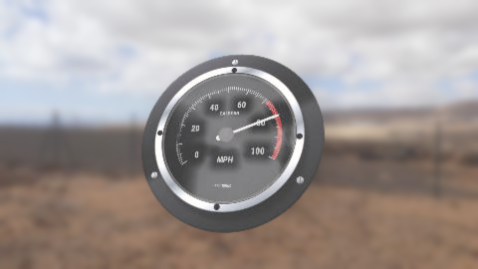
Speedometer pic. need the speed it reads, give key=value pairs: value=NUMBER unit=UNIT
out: value=80 unit=mph
